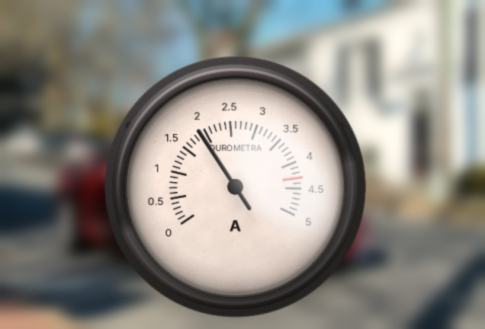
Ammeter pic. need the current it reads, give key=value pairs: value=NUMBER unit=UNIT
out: value=1.9 unit=A
